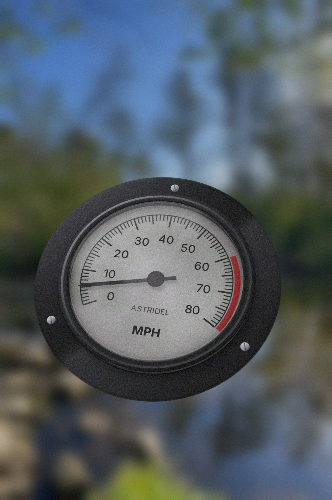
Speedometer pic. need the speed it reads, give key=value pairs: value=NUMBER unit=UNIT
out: value=5 unit=mph
